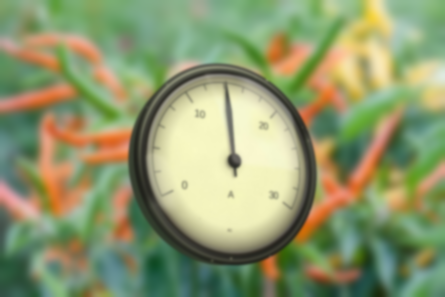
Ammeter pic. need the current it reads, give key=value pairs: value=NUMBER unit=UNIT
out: value=14 unit=A
